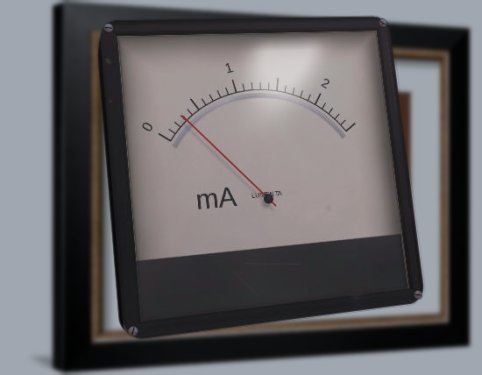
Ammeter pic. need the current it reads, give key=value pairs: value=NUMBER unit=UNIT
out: value=0.3 unit=mA
